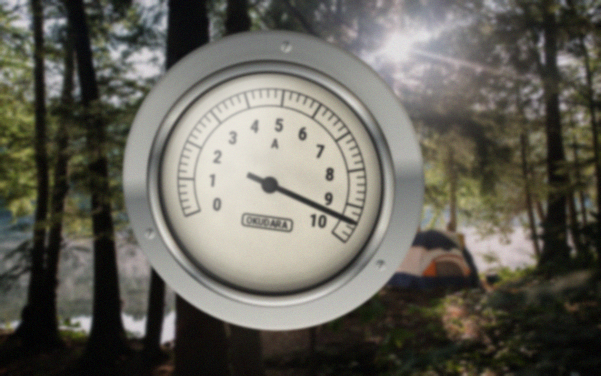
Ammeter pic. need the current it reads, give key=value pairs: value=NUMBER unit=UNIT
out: value=9.4 unit=A
